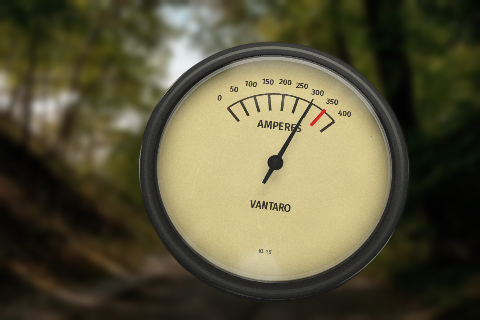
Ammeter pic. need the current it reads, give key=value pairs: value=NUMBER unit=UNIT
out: value=300 unit=A
